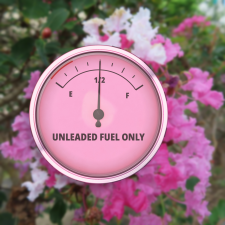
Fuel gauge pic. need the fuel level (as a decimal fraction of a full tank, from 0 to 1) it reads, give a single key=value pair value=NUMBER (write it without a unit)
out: value=0.5
